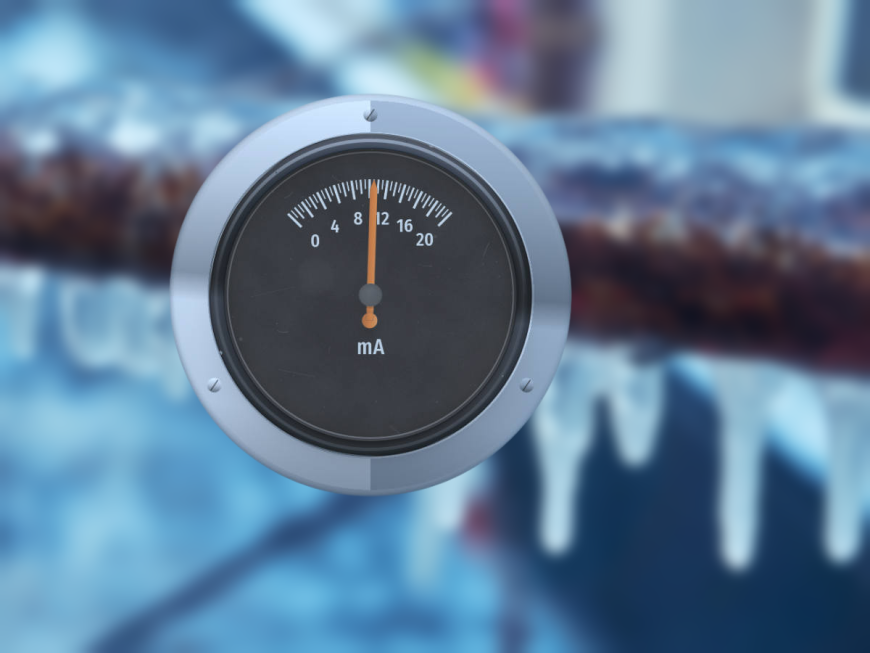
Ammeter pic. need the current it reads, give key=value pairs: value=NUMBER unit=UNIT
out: value=10.5 unit=mA
